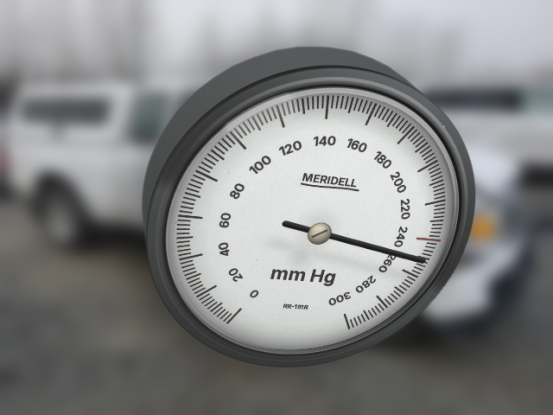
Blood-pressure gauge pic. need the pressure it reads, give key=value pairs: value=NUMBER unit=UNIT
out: value=250 unit=mmHg
